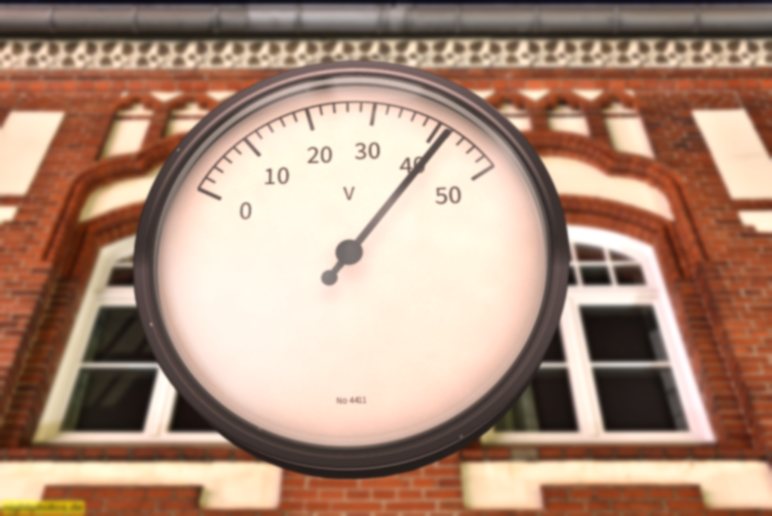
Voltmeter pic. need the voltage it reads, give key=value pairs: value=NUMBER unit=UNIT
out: value=42 unit=V
